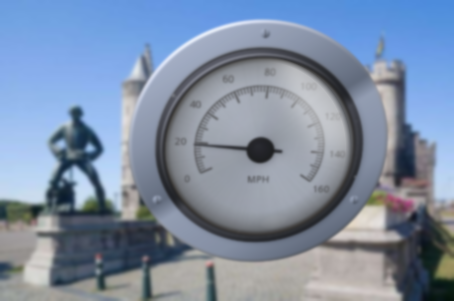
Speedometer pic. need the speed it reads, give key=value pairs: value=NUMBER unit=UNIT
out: value=20 unit=mph
